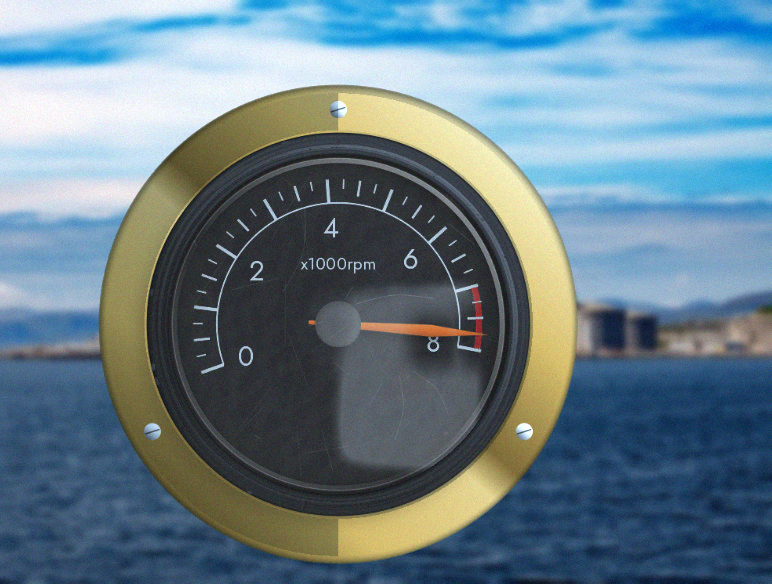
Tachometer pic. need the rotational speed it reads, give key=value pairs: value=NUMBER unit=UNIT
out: value=7750 unit=rpm
